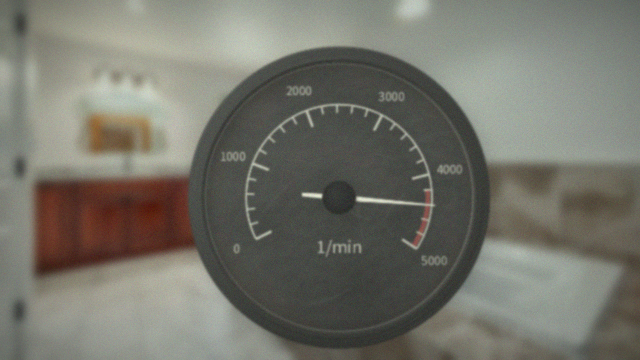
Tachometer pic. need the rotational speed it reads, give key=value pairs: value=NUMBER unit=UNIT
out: value=4400 unit=rpm
